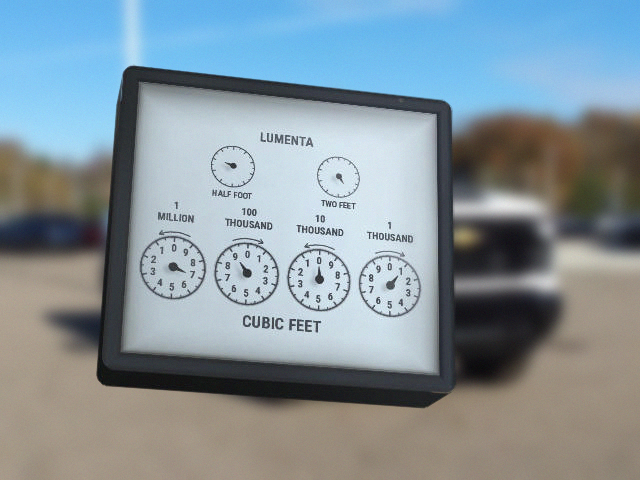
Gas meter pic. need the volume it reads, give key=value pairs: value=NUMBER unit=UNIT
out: value=690100 unit=ft³
